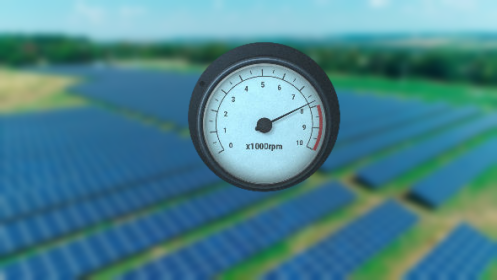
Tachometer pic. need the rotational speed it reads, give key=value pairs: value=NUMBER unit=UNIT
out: value=7750 unit=rpm
